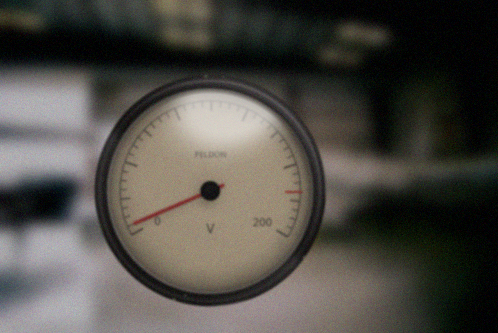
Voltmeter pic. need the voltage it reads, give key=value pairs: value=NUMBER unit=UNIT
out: value=5 unit=V
